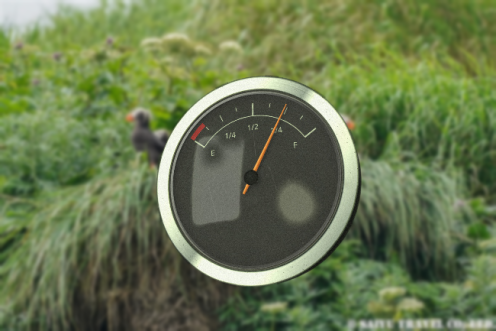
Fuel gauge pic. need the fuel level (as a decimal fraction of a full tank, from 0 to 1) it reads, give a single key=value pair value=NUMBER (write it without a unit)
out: value=0.75
